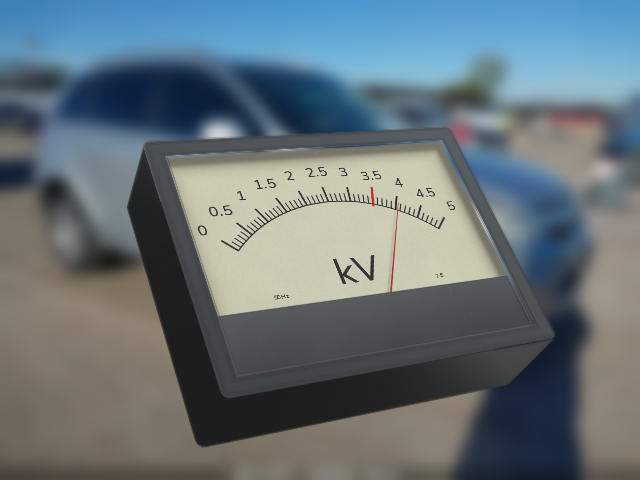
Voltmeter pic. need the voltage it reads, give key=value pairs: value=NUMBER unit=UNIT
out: value=4 unit=kV
